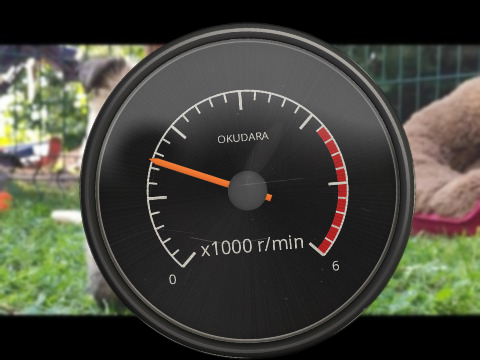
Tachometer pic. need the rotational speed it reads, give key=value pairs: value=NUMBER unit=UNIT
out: value=1500 unit=rpm
